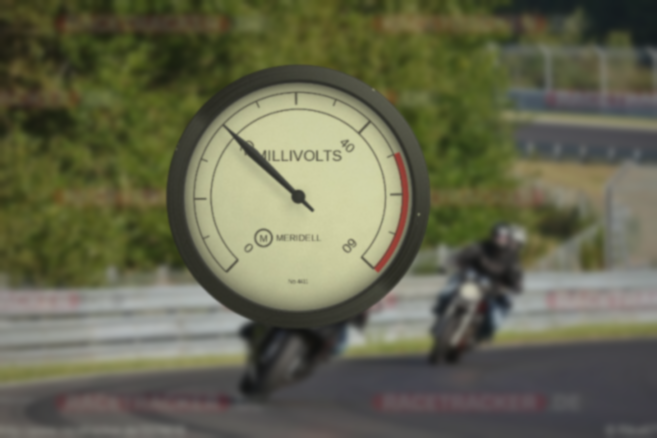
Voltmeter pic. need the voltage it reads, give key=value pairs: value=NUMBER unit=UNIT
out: value=20 unit=mV
